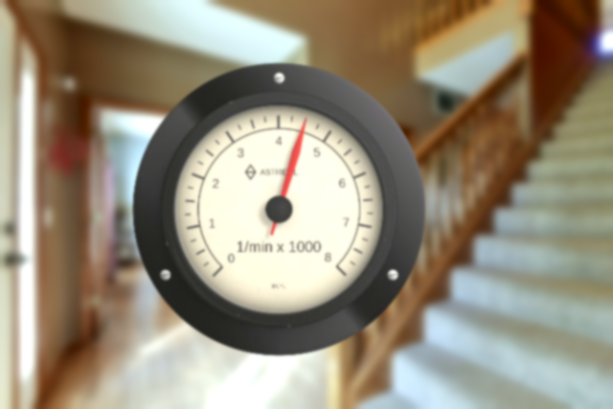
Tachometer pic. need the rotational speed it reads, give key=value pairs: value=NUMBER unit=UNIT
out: value=4500 unit=rpm
